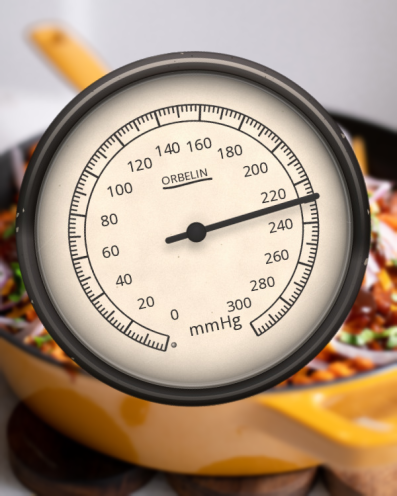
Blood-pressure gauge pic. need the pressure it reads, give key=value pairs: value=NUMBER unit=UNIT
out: value=228 unit=mmHg
